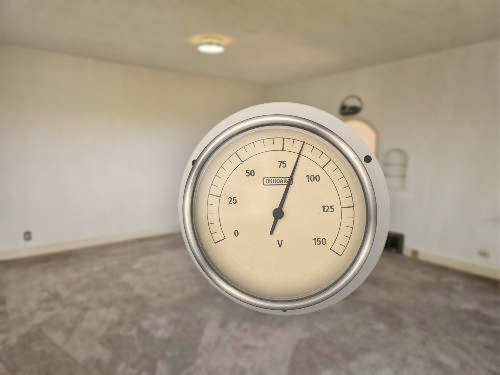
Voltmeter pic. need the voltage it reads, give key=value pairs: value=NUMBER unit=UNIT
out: value=85 unit=V
